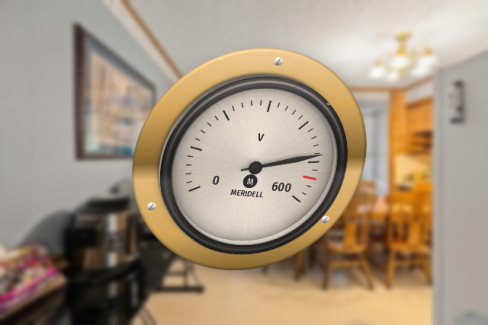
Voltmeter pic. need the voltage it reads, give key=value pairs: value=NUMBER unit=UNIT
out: value=480 unit=V
